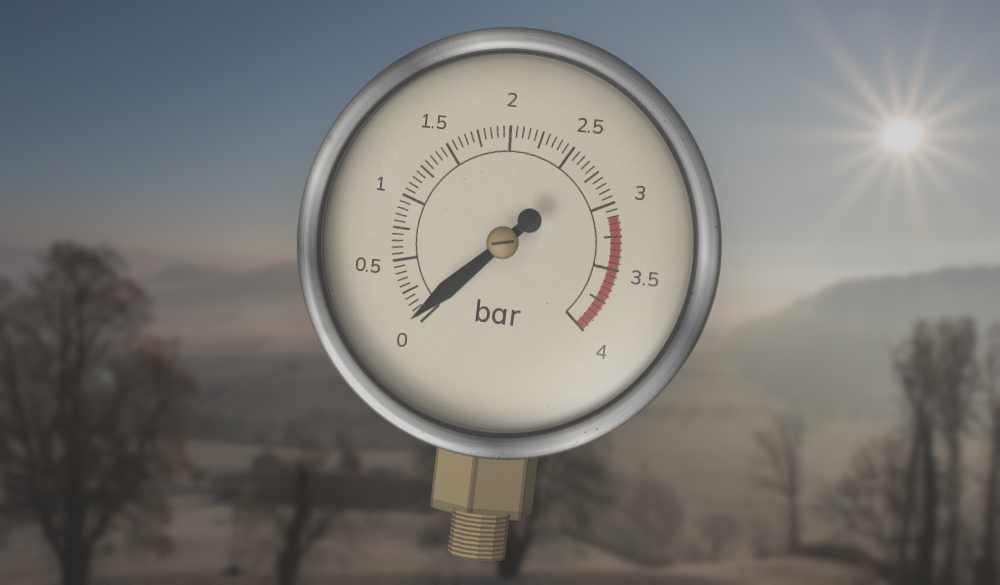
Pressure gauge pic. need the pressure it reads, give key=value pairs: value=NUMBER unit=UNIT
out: value=0.05 unit=bar
